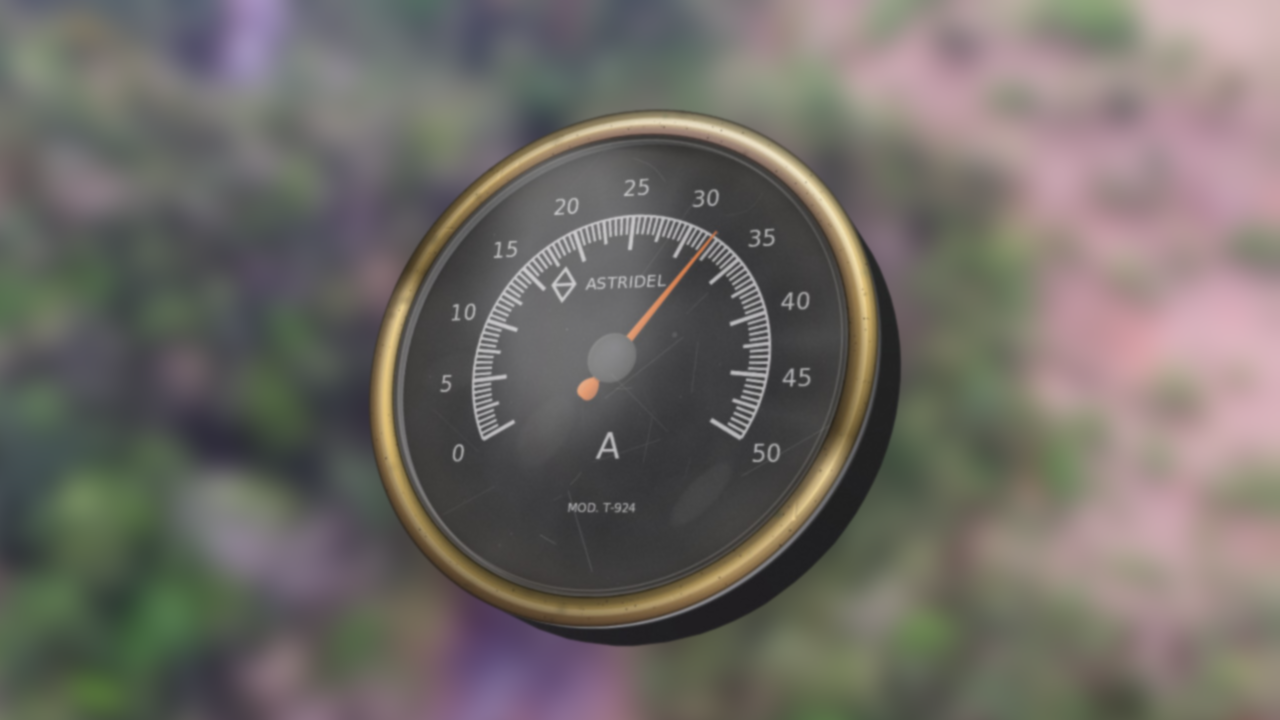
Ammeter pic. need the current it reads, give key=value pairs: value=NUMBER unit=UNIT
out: value=32.5 unit=A
